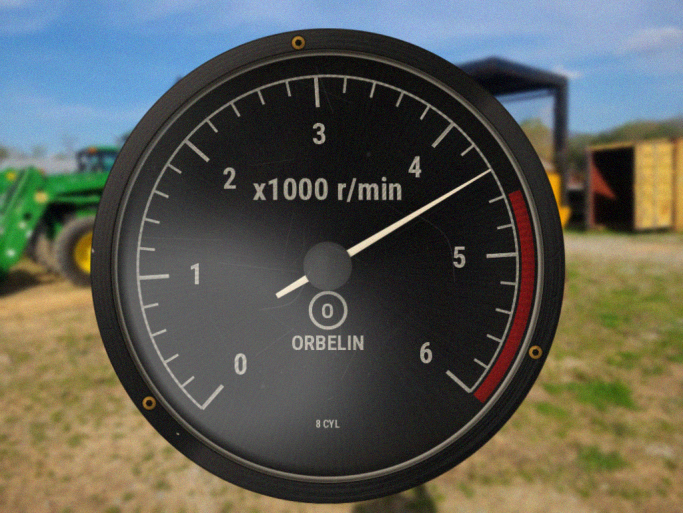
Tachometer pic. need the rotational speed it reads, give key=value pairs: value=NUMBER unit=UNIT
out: value=4400 unit=rpm
